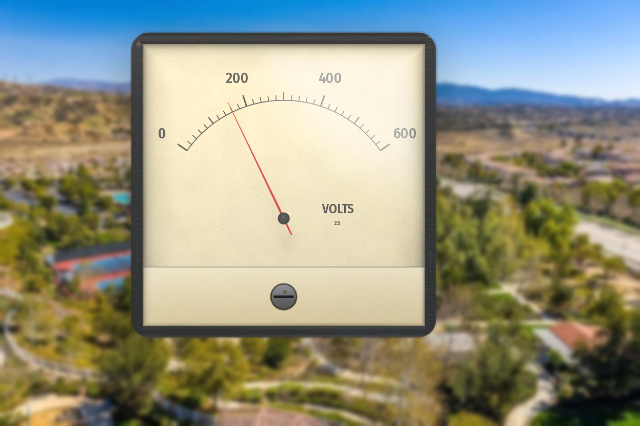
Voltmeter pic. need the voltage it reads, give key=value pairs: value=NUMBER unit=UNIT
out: value=160 unit=V
